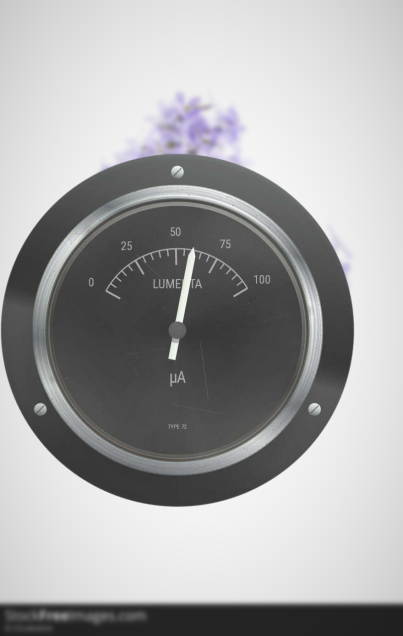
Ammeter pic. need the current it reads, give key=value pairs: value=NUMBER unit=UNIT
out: value=60 unit=µA
